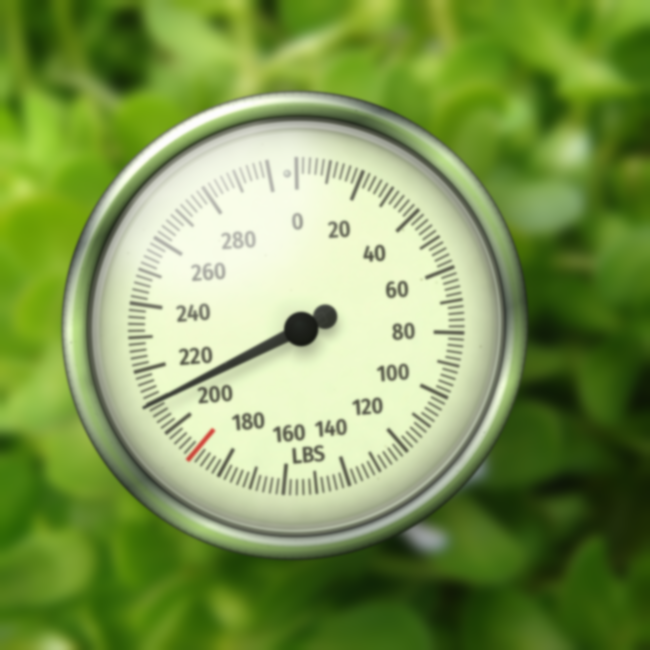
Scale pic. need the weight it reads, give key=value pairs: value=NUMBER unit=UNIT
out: value=210 unit=lb
